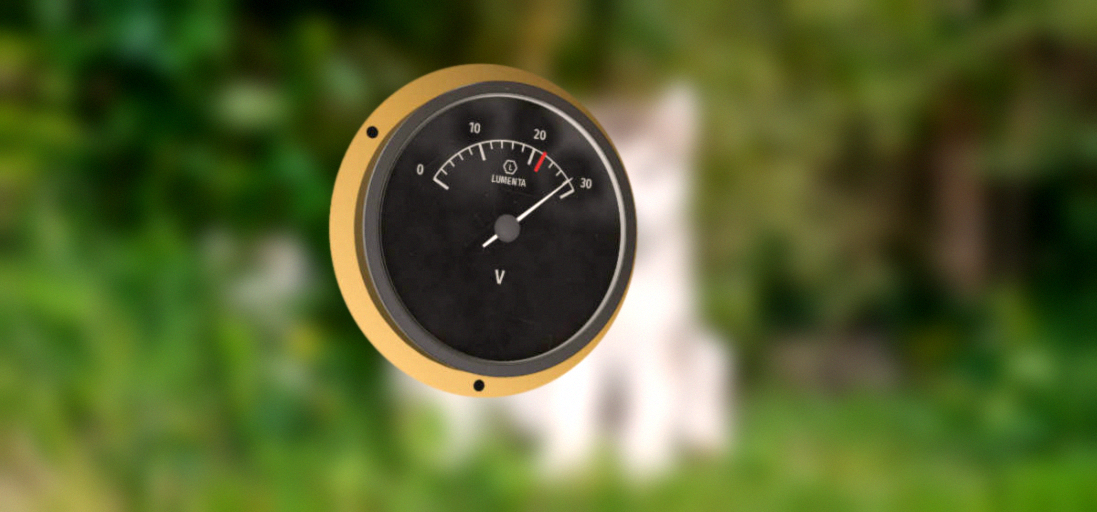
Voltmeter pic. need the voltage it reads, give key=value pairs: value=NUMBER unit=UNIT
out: value=28 unit=V
